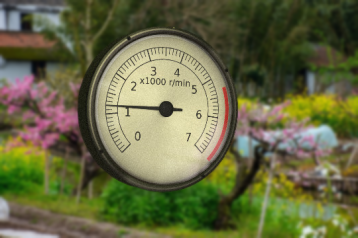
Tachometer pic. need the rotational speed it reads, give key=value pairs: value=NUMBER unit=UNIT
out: value=1200 unit=rpm
